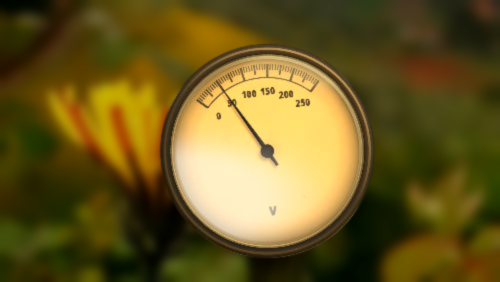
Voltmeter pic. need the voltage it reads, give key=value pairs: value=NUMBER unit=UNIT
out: value=50 unit=V
